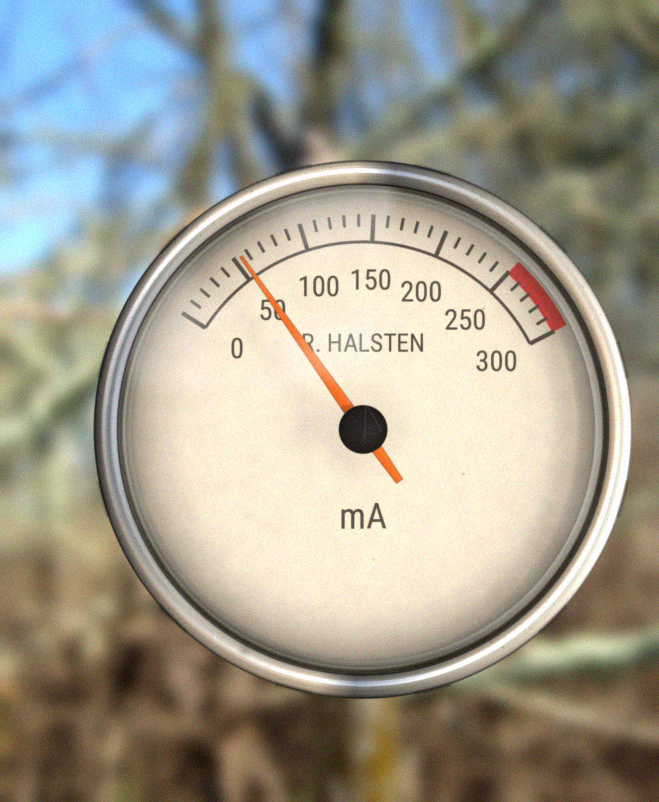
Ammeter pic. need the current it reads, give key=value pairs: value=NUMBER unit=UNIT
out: value=55 unit=mA
